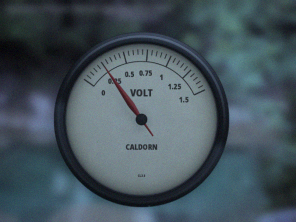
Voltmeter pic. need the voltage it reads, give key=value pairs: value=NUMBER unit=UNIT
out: value=0.25 unit=V
